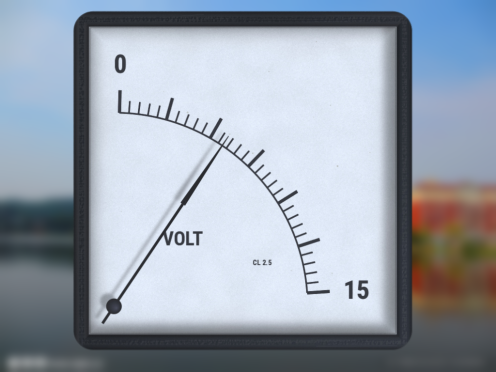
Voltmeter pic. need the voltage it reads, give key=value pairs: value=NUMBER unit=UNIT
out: value=5.75 unit=V
